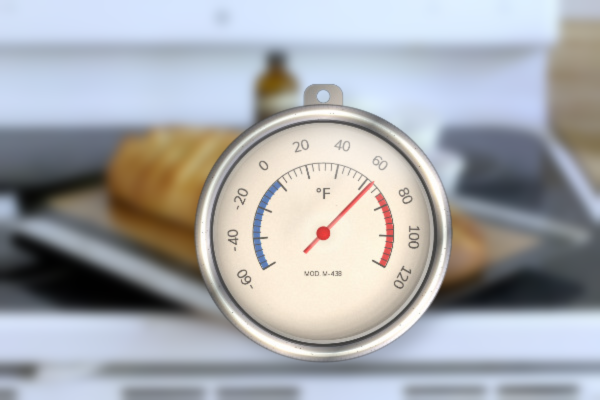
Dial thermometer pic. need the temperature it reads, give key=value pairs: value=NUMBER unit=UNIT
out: value=64 unit=°F
